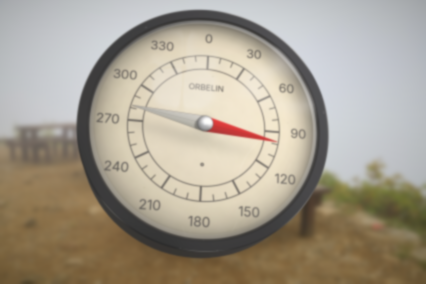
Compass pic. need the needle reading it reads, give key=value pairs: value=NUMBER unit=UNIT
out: value=100 unit=°
